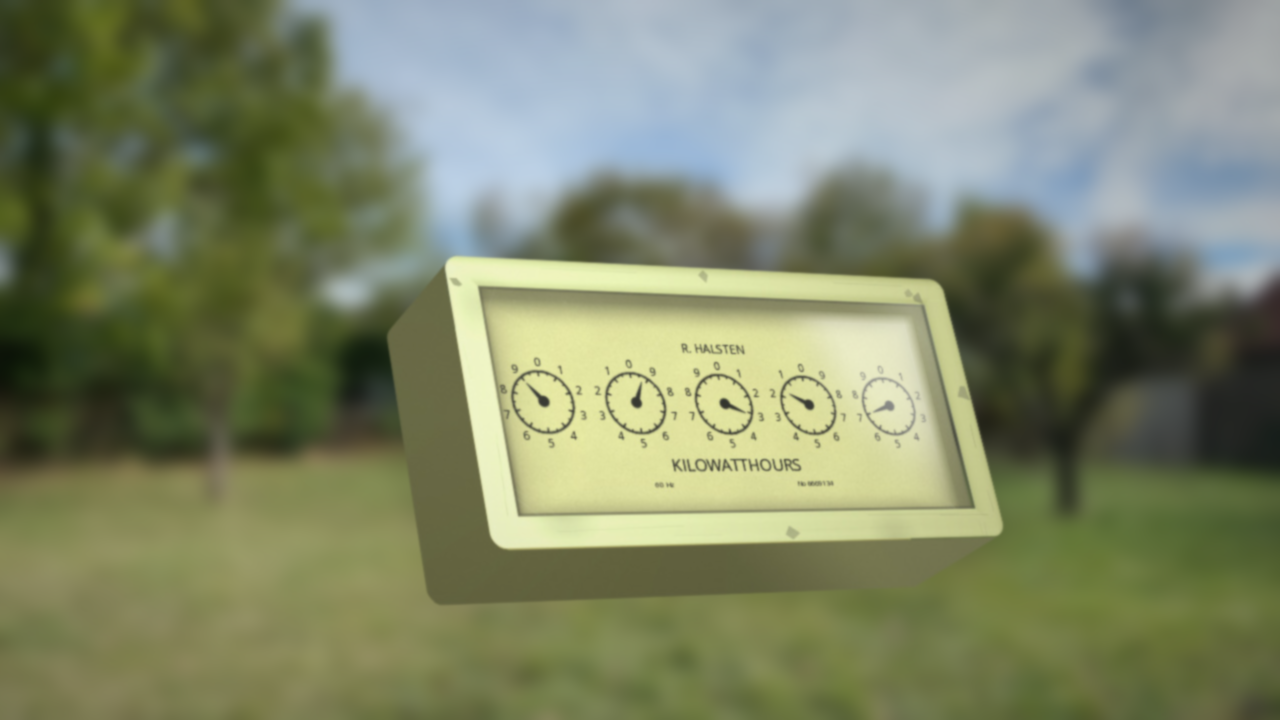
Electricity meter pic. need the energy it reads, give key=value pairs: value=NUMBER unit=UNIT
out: value=89317 unit=kWh
